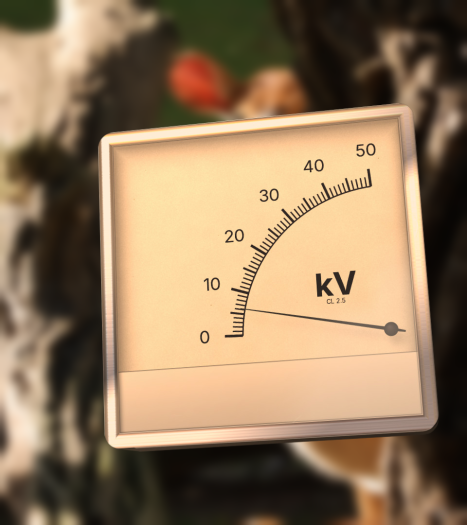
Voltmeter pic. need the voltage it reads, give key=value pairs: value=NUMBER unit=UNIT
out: value=6 unit=kV
